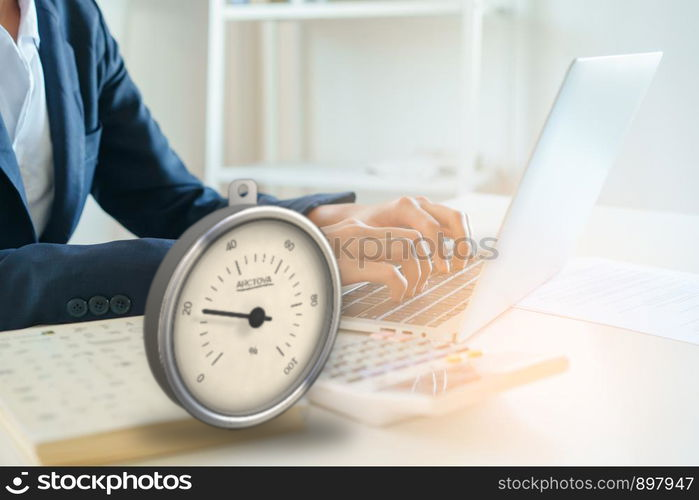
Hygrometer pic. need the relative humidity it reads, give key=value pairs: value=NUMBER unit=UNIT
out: value=20 unit=%
